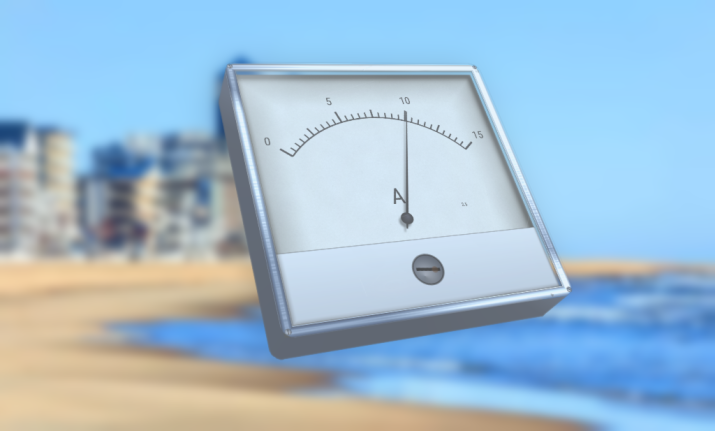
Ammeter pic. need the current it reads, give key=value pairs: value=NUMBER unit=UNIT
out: value=10 unit=A
